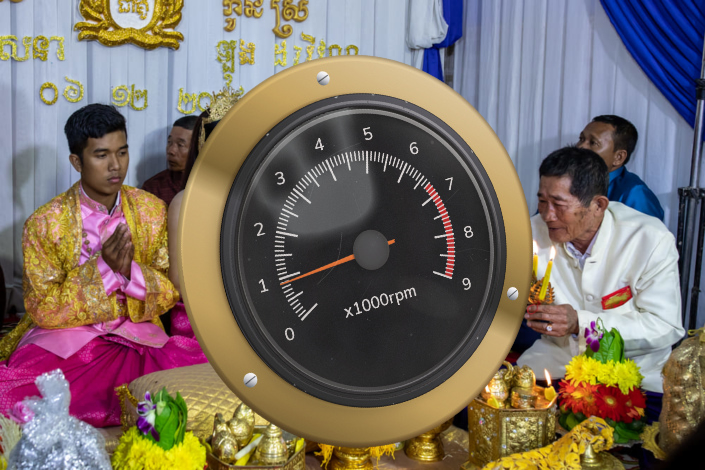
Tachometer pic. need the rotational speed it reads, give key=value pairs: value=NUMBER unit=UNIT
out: value=900 unit=rpm
